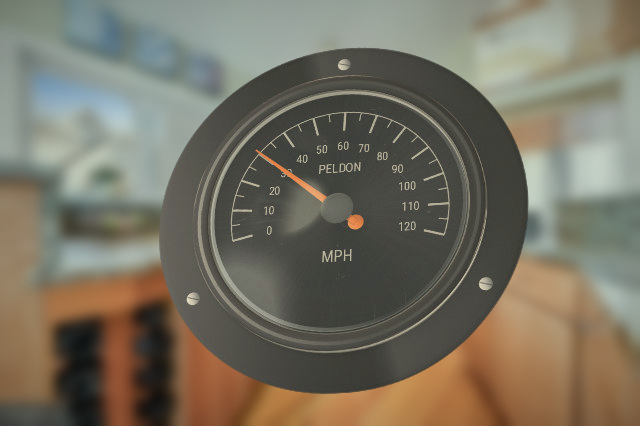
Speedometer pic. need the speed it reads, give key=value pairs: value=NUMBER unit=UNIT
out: value=30 unit=mph
